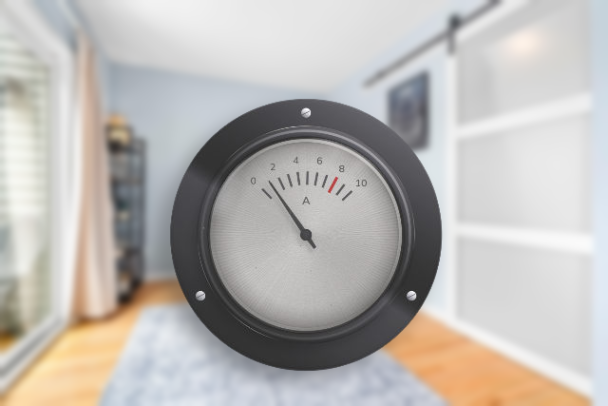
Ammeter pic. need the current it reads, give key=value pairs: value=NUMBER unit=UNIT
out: value=1 unit=A
